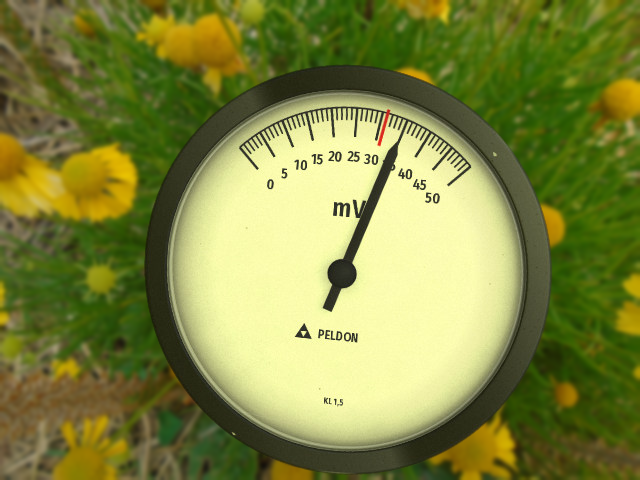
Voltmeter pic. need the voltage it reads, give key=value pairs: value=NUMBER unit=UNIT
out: value=35 unit=mV
